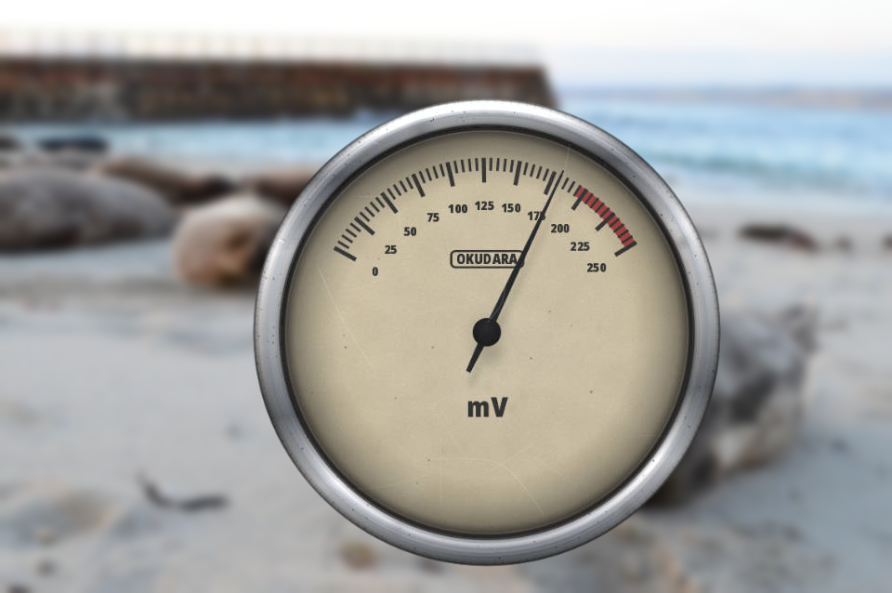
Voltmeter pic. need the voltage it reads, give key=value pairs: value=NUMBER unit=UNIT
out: value=180 unit=mV
